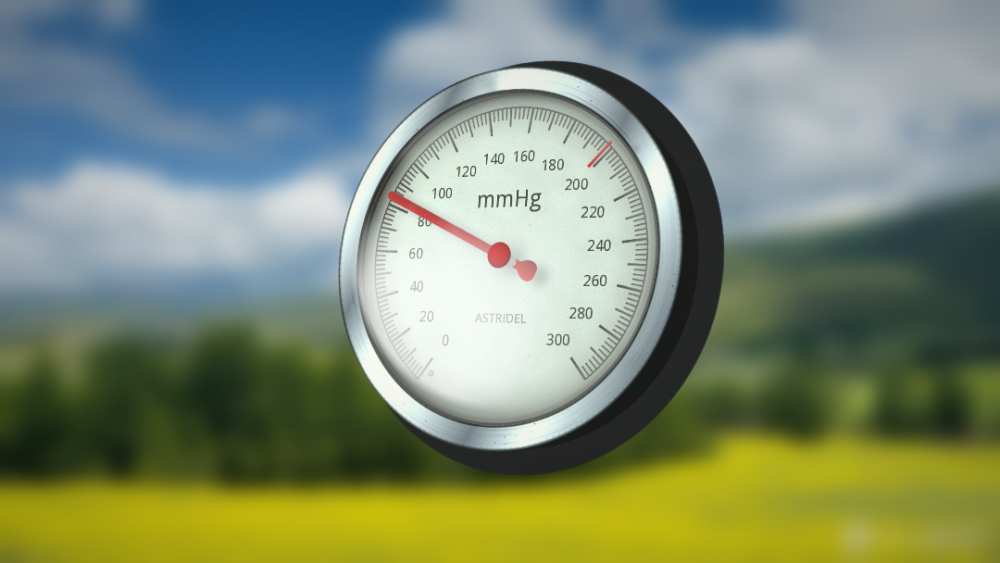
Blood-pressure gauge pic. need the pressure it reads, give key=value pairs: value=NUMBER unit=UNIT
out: value=84 unit=mmHg
